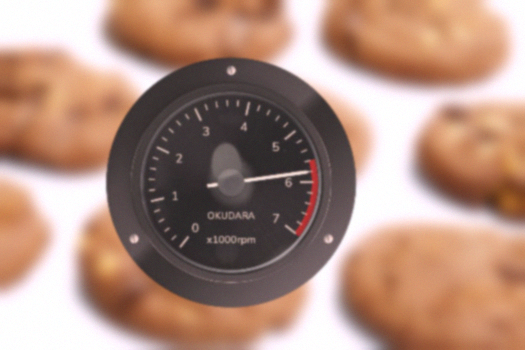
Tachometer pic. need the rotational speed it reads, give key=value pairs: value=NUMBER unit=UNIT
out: value=5800 unit=rpm
